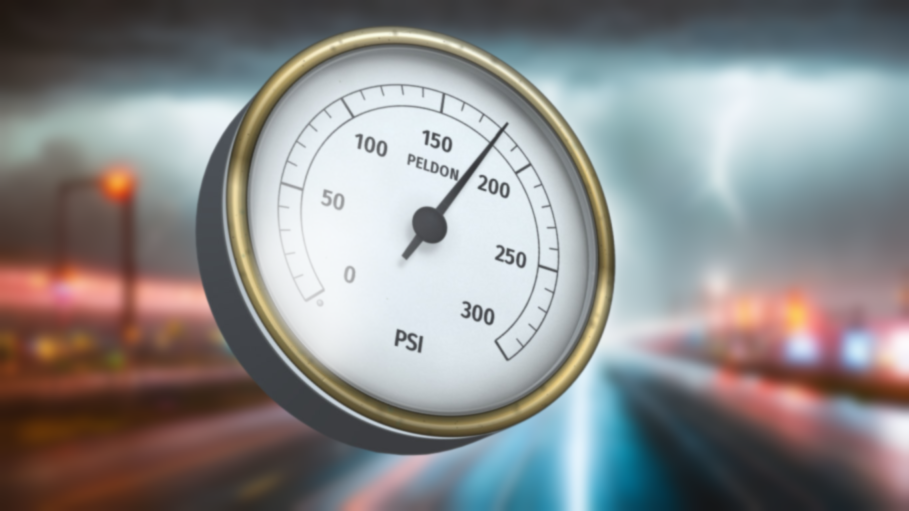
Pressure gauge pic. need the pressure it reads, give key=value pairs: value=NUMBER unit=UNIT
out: value=180 unit=psi
